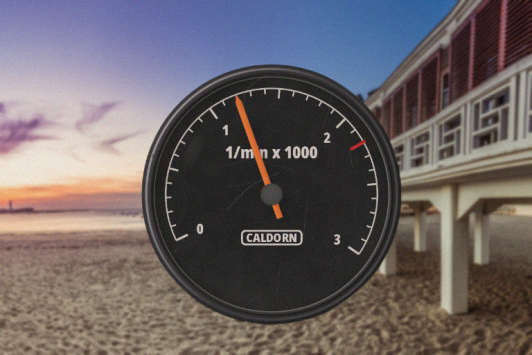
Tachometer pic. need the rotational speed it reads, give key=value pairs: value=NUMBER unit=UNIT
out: value=1200 unit=rpm
